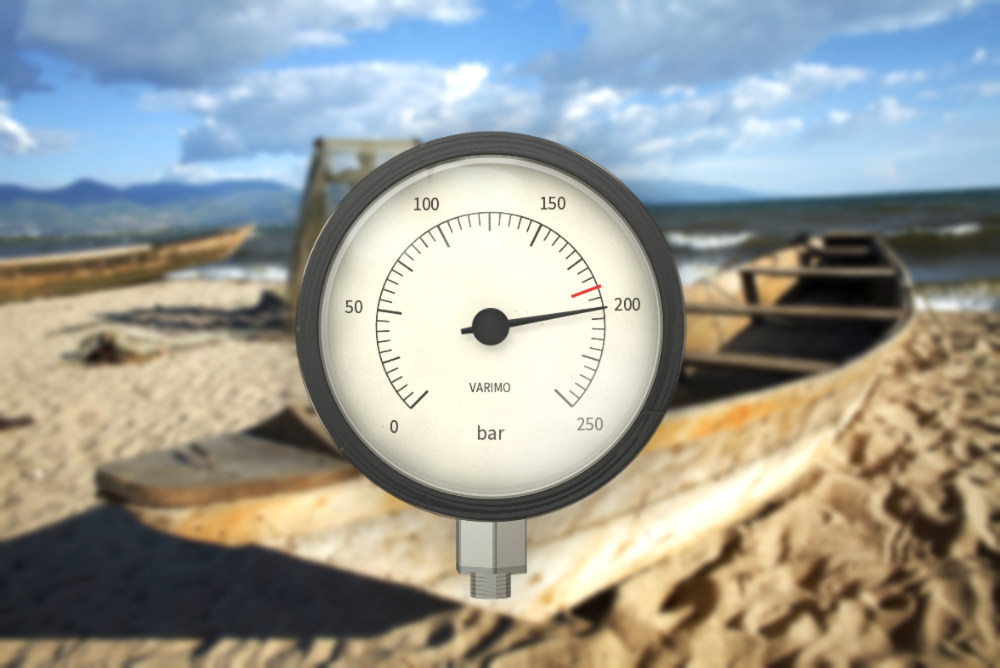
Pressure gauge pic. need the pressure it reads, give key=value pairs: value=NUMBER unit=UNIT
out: value=200 unit=bar
